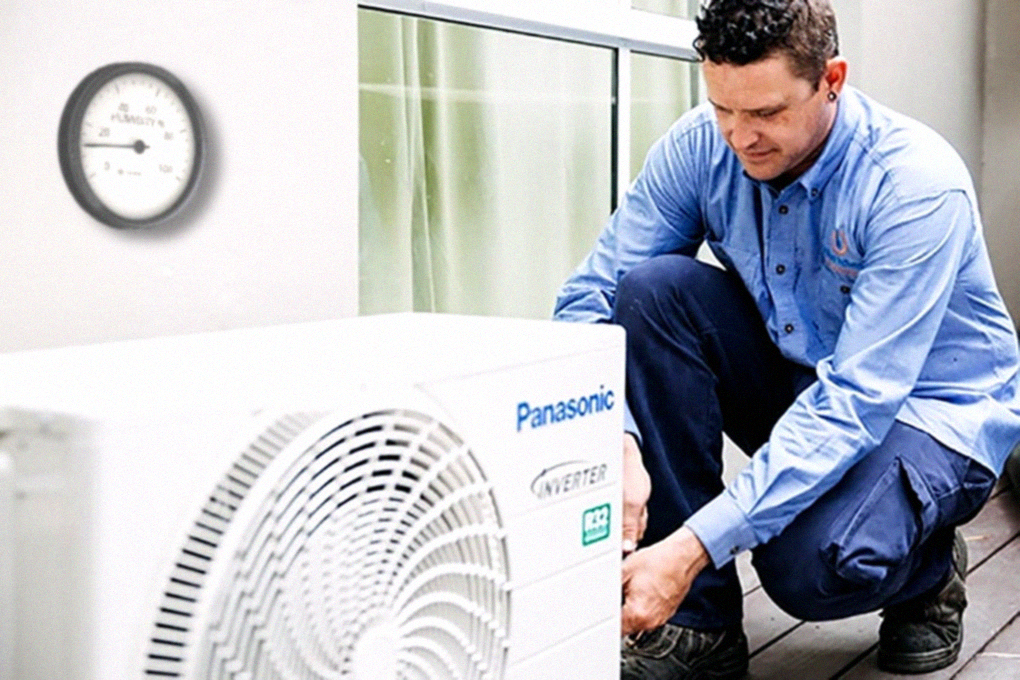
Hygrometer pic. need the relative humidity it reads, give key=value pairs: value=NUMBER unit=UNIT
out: value=12 unit=%
